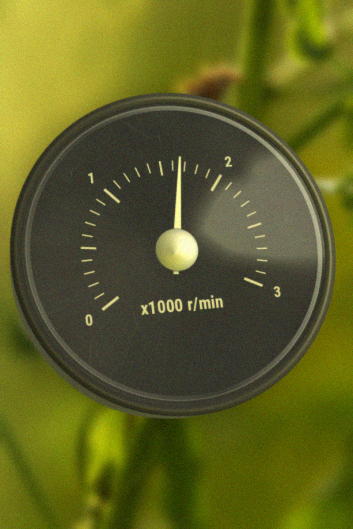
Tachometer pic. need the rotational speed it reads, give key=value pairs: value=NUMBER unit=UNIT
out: value=1650 unit=rpm
